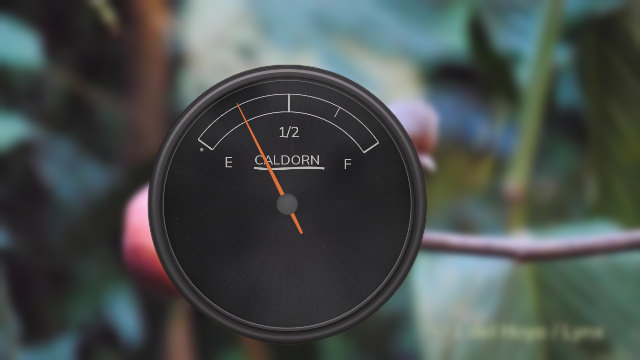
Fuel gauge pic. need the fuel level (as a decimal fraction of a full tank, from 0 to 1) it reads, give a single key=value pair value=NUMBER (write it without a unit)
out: value=0.25
